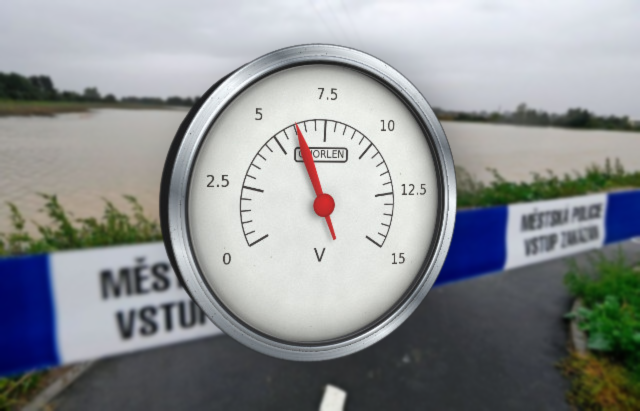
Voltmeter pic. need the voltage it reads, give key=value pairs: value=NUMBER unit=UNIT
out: value=6 unit=V
